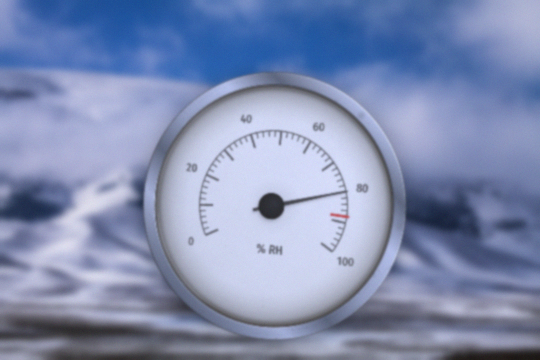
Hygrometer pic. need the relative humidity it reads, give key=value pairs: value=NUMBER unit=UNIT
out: value=80 unit=%
